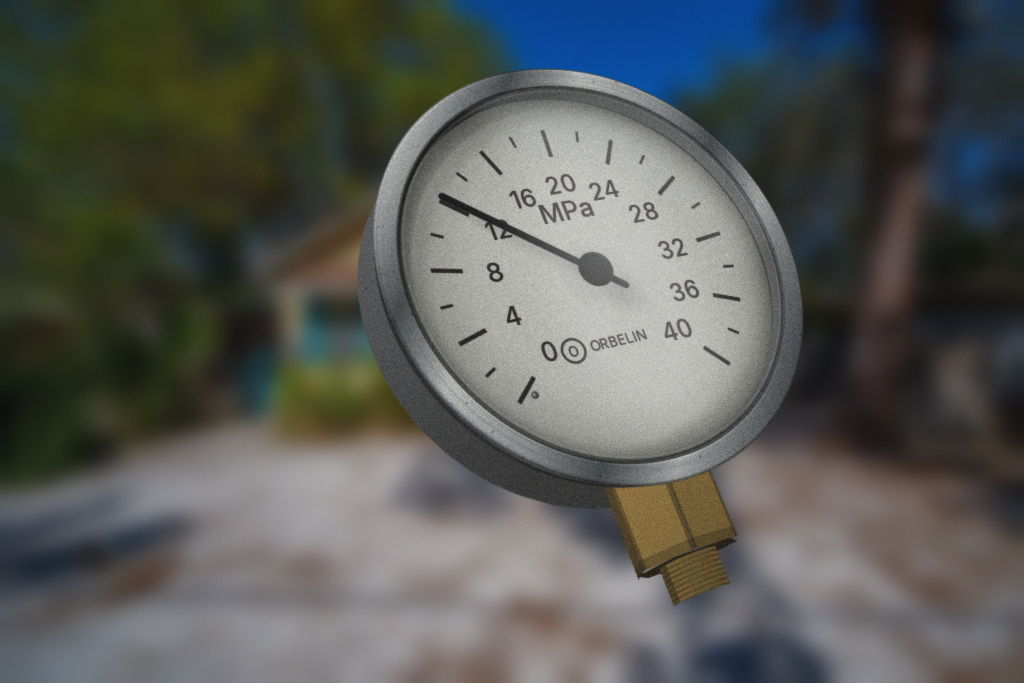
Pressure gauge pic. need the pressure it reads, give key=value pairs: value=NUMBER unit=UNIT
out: value=12 unit=MPa
